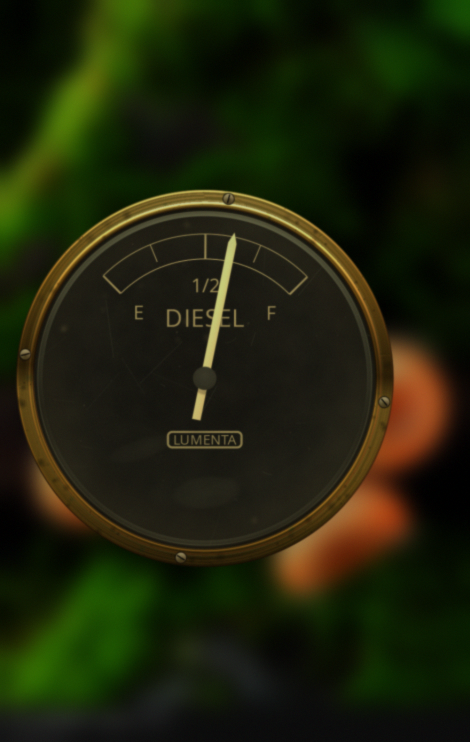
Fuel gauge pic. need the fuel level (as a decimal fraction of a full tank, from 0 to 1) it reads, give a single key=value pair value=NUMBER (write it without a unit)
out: value=0.625
